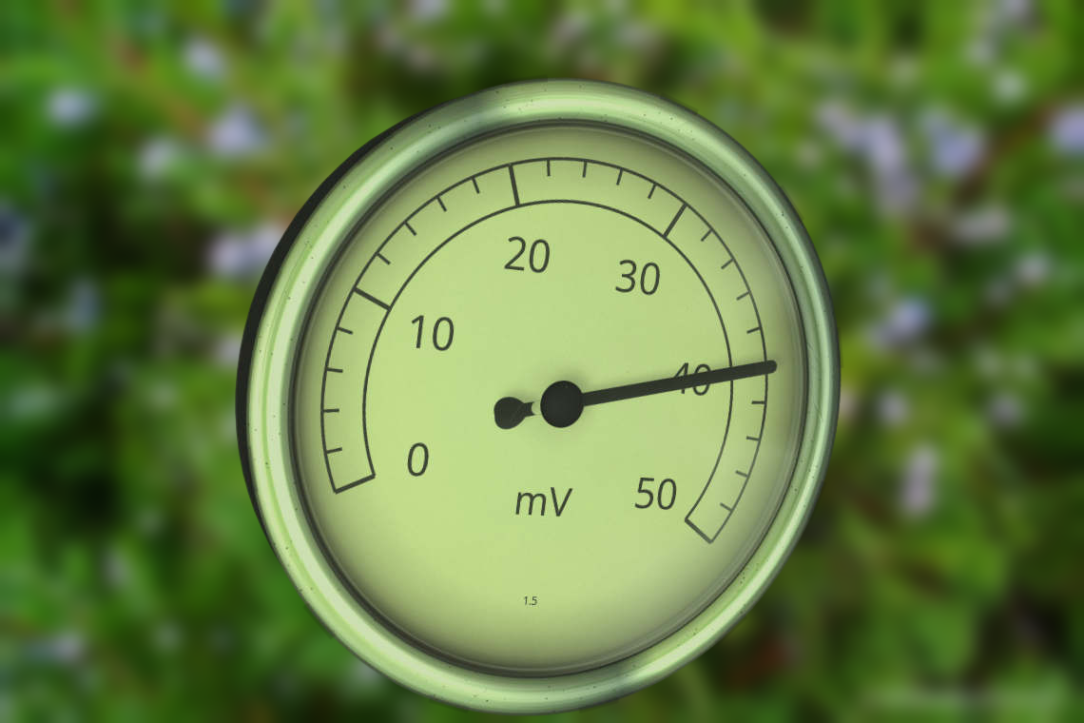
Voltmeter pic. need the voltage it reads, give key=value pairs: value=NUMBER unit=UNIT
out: value=40 unit=mV
